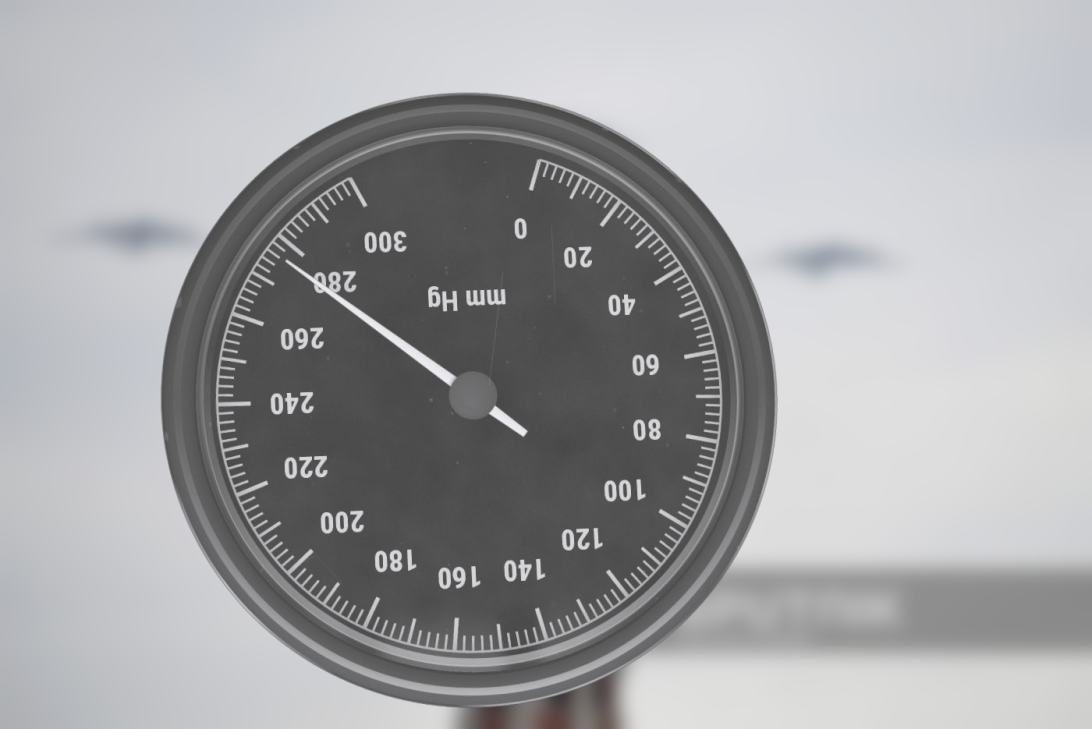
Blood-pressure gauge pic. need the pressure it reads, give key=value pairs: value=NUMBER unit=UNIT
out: value=276 unit=mmHg
